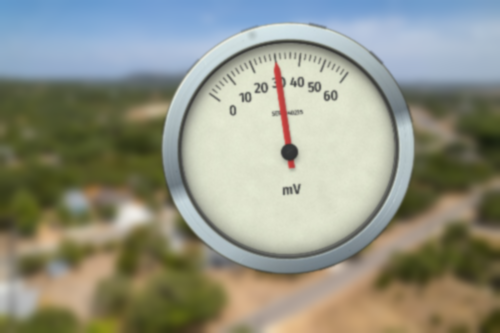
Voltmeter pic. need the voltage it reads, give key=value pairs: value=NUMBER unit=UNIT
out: value=30 unit=mV
